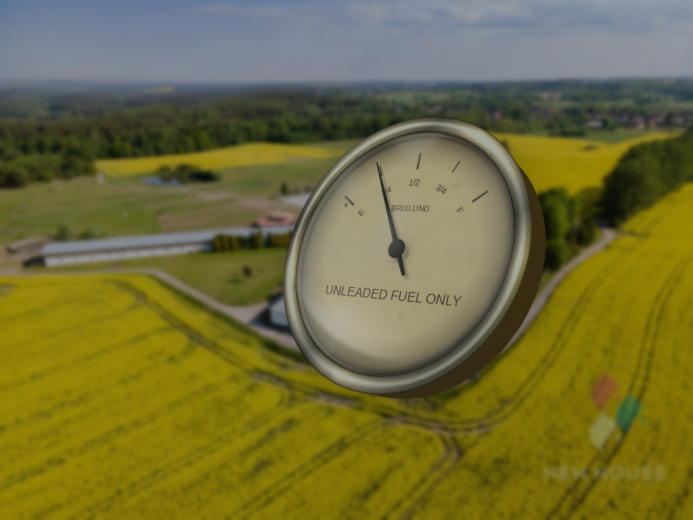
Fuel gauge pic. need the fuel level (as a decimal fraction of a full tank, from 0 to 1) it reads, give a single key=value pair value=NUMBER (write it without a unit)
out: value=0.25
